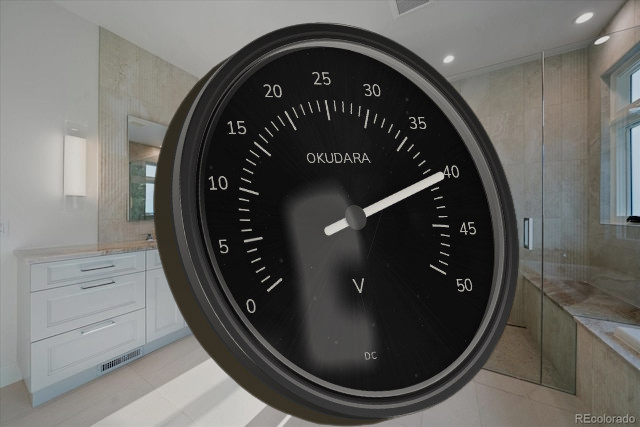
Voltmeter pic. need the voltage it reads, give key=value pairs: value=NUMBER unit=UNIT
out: value=40 unit=V
